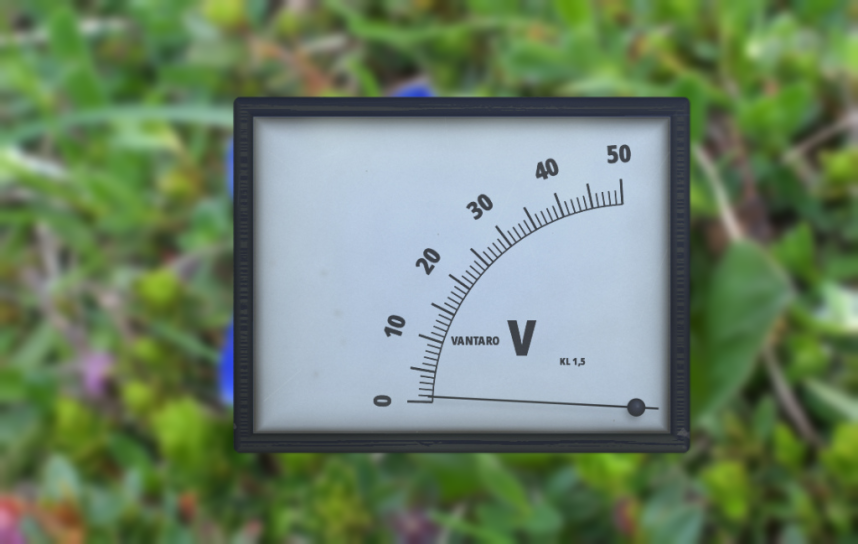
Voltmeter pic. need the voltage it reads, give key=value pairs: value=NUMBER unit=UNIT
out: value=1 unit=V
